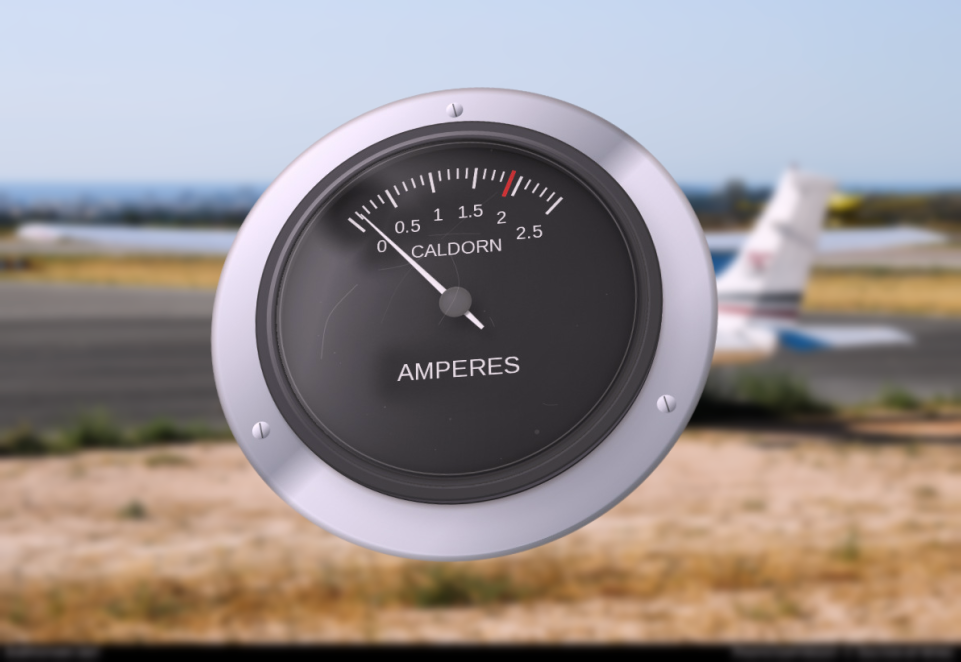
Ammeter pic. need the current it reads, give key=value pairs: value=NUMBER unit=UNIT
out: value=0.1 unit=A
